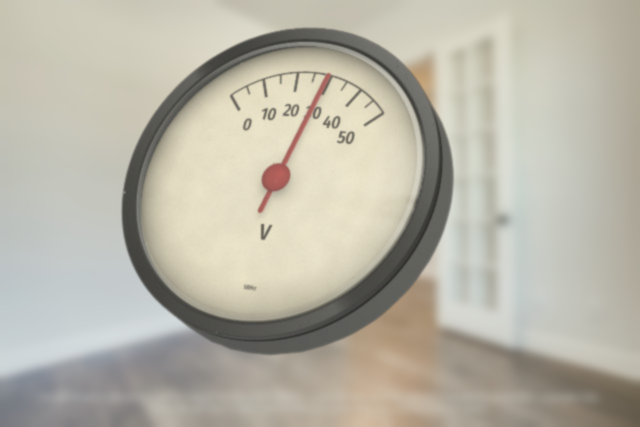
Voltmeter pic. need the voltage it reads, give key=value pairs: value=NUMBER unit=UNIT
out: value=30 unit=V
